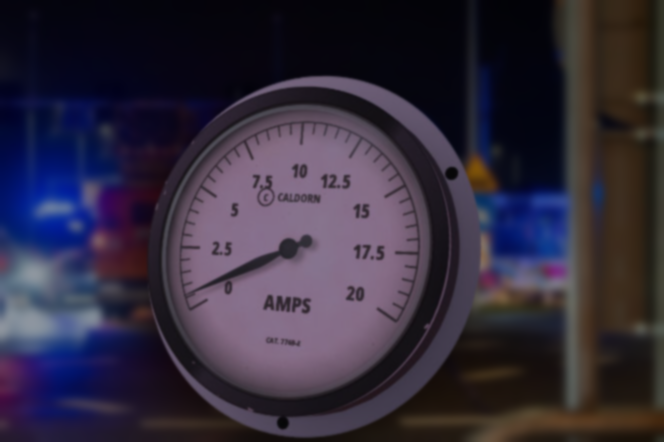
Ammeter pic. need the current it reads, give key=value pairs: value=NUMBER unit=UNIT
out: value=0.5 unit=A
